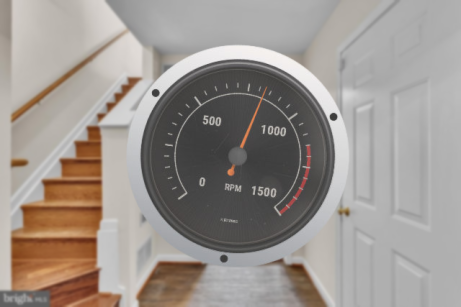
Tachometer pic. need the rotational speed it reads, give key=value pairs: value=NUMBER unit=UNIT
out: value=825 unit=rpm
